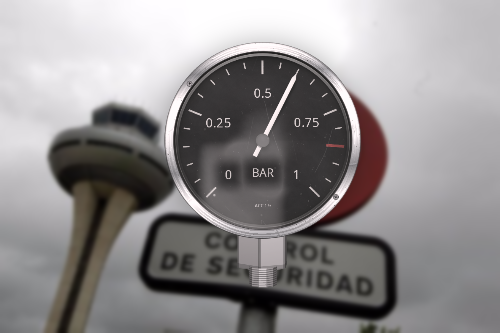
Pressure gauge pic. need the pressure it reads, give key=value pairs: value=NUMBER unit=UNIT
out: value=0.6 unit=bar
